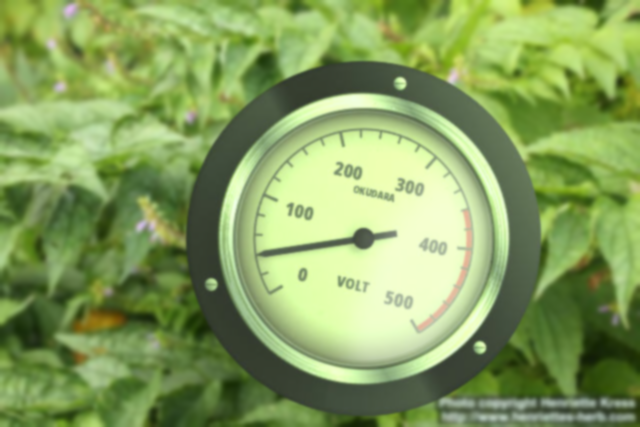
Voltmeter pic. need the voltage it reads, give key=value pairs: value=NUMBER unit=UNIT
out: value=40 unit=V
